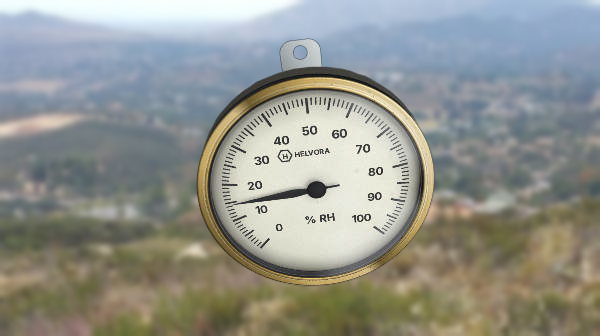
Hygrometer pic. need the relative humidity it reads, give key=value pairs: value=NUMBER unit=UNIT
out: value=15 unit=%
